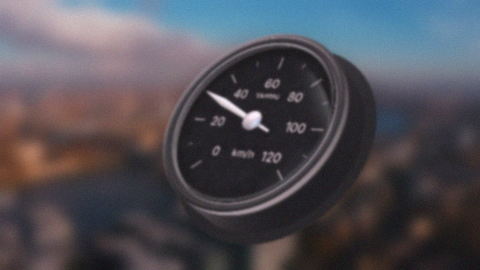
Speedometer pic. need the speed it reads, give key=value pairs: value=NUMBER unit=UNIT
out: value=30 unit=km/h
